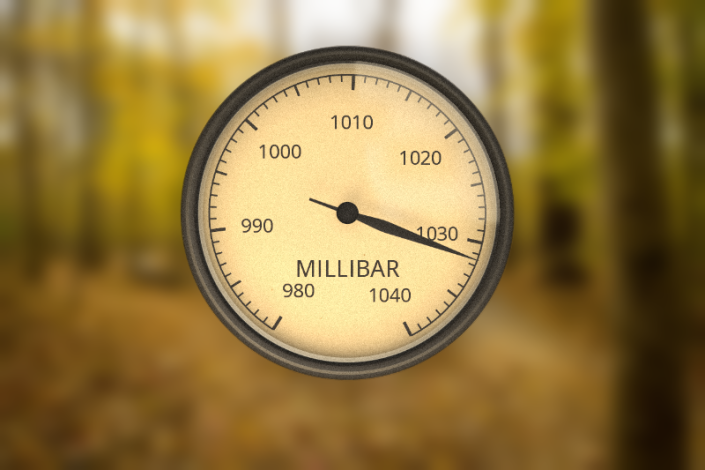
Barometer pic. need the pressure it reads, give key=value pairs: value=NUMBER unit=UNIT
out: value=1031.5 unit=mbar
